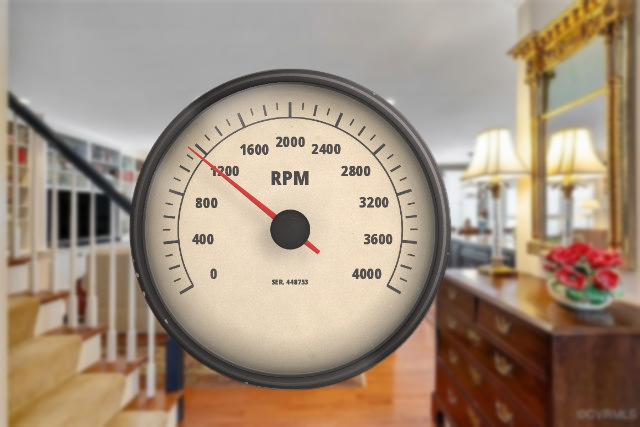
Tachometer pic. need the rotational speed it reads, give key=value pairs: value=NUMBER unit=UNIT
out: value=1150 unit=rpm
